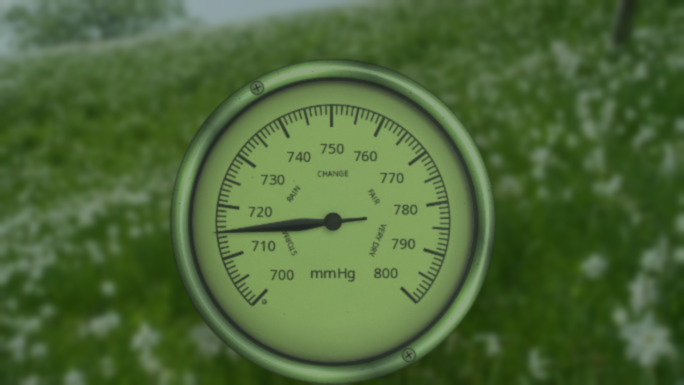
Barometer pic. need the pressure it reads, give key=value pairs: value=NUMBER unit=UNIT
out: value=715 unit=mmHg
